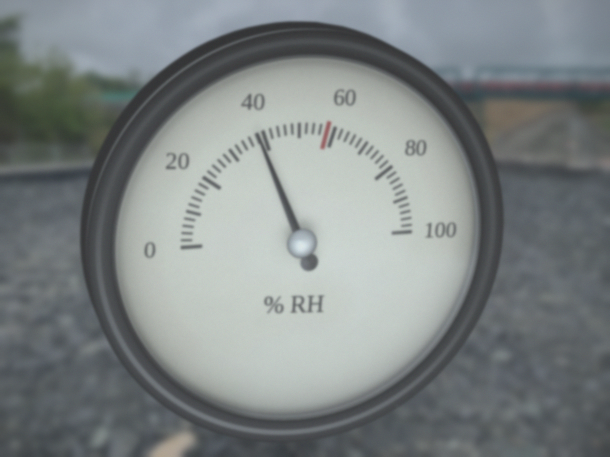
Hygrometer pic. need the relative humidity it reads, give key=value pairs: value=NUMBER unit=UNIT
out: value=38 unit=%
